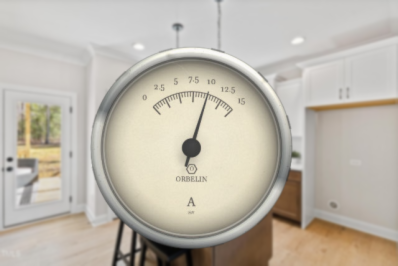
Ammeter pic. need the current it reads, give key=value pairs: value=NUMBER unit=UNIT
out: value=10 unit=A
